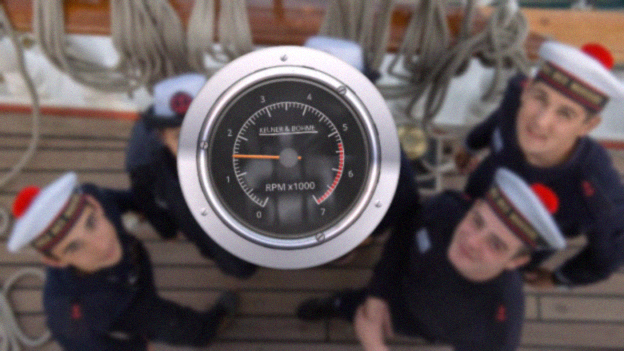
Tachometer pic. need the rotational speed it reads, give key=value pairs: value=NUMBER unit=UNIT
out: value=1500 unit=rpm
